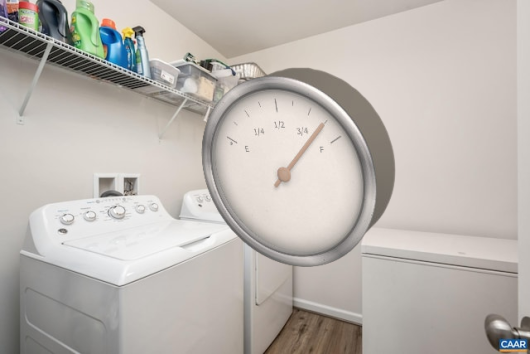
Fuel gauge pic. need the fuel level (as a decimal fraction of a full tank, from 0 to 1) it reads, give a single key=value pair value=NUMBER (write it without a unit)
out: value=0.875
